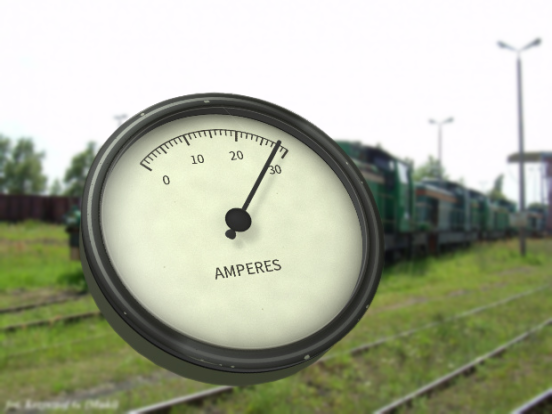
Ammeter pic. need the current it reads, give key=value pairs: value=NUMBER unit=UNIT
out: value=28 unit=A
